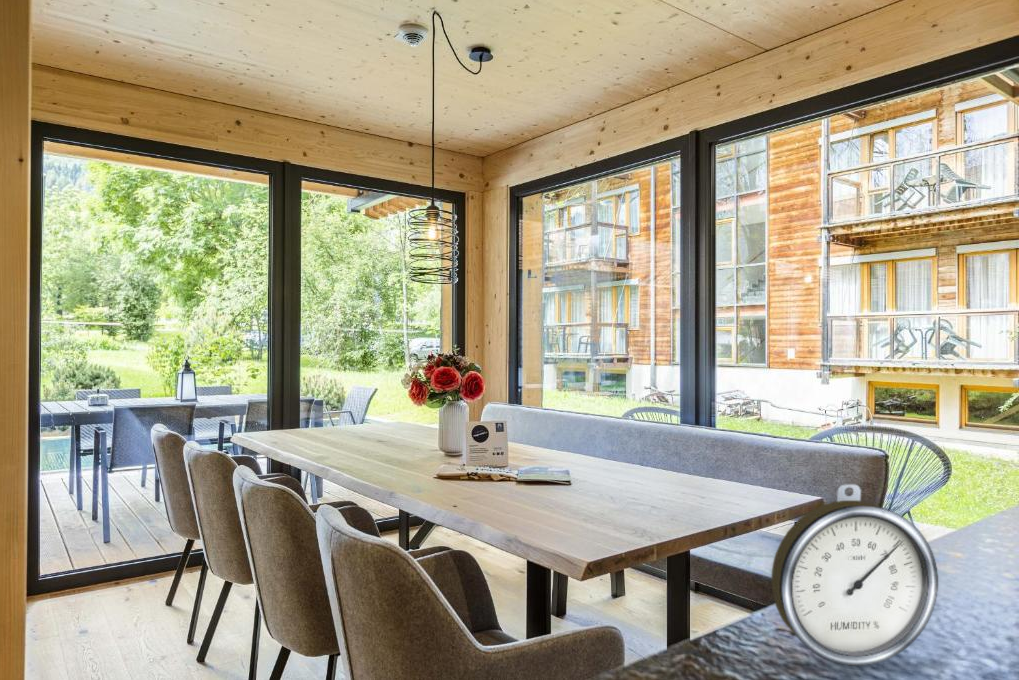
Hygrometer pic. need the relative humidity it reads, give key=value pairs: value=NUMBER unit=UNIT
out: value=70 unit=%
